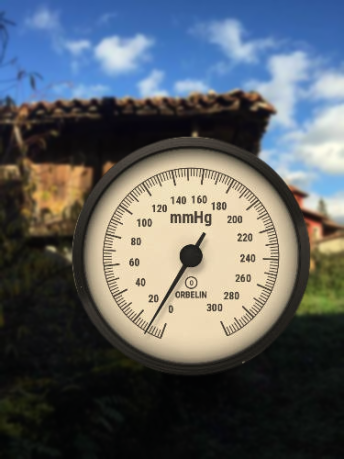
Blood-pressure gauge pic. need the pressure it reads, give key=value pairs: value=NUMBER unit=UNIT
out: value=10 unit=mmHg
